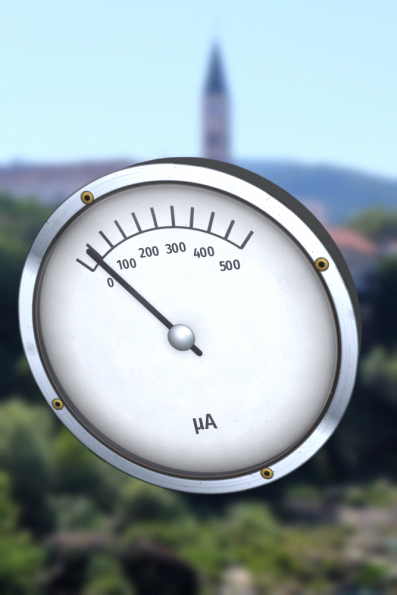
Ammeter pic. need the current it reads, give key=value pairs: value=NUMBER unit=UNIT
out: value=50 unit=µA
